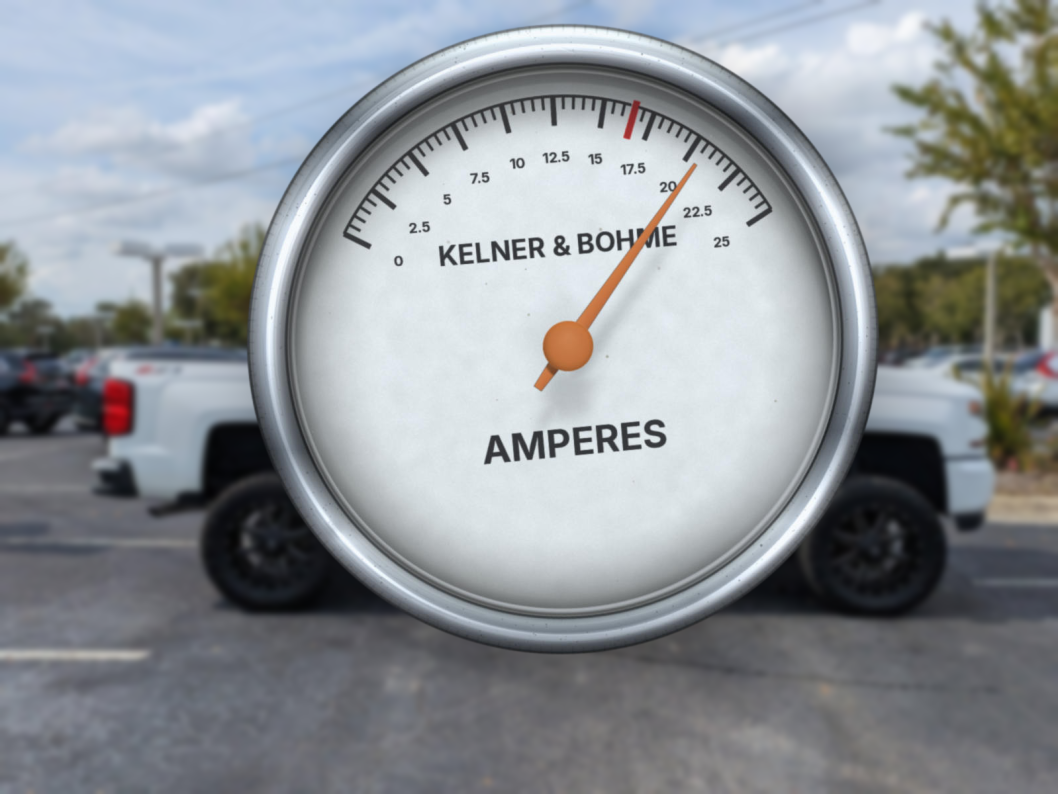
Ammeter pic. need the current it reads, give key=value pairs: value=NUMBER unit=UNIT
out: value=20.5 unit=A
